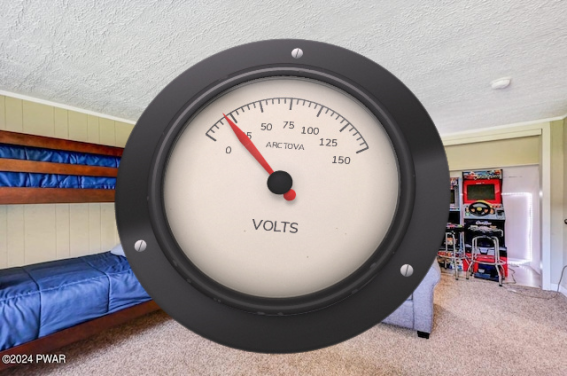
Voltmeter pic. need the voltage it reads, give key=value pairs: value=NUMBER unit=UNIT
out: value=20 unit=V
